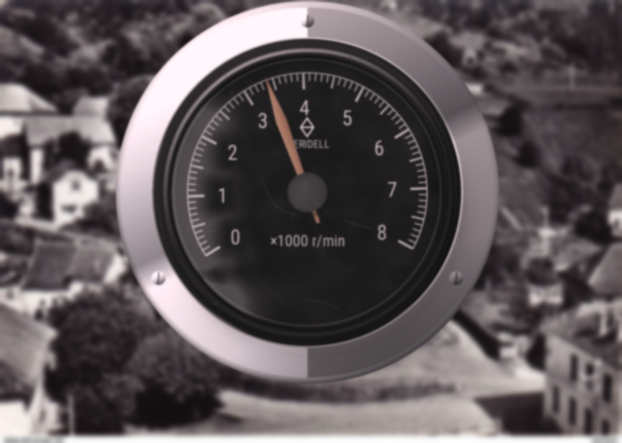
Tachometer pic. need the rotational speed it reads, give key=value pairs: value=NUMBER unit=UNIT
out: value=3400 unit=rpm
